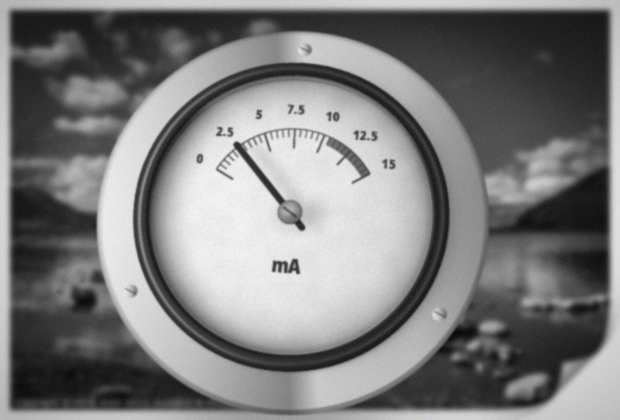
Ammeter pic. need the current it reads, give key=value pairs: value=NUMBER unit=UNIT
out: value=2.5 unit=mA
